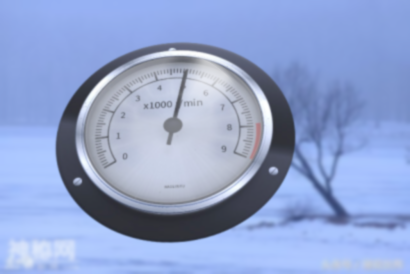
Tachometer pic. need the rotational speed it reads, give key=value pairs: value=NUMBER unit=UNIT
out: value=5000 unit=rpm
